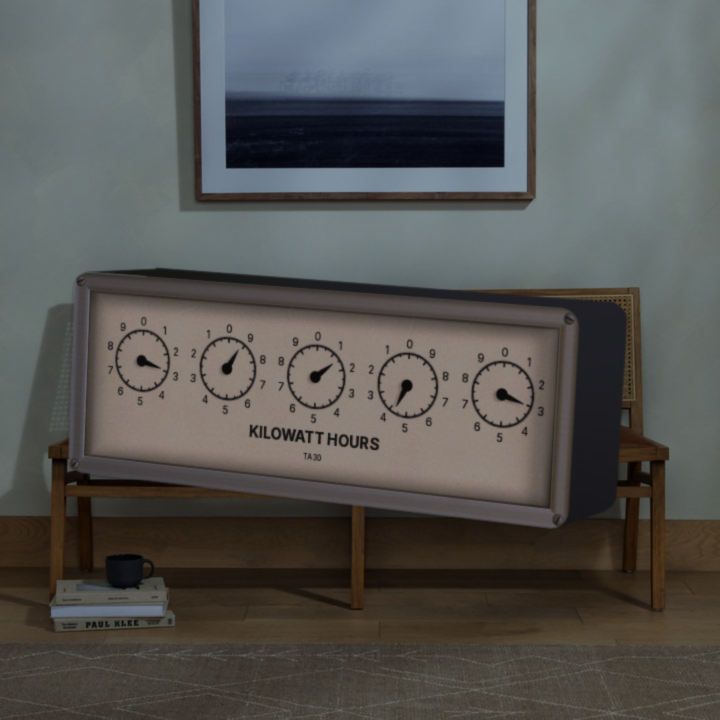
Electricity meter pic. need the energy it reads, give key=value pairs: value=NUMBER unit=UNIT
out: value=29143 unit=kWh
